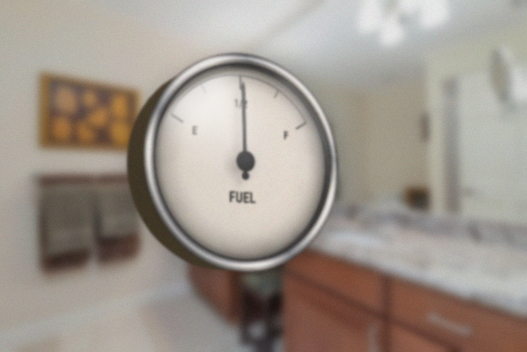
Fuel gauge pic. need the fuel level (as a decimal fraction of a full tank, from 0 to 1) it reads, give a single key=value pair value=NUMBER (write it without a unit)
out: value=0.5
